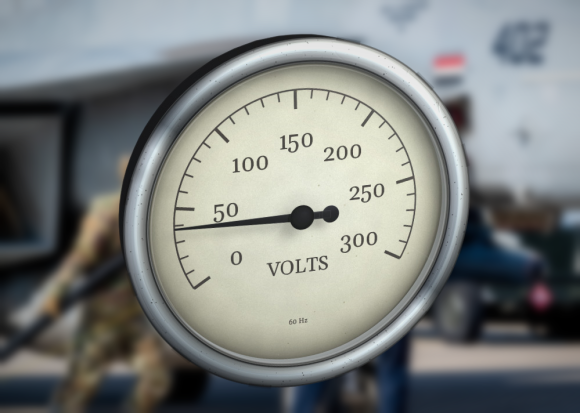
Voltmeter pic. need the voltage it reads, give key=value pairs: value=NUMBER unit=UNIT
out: value=40 unit=V
